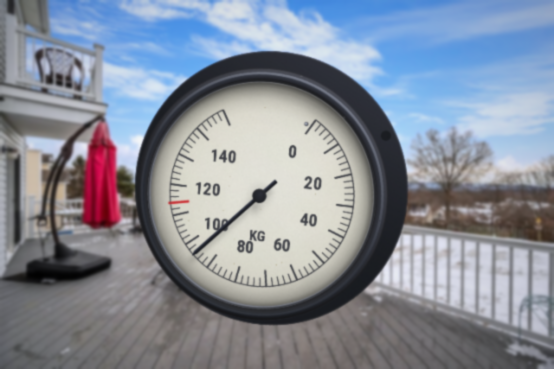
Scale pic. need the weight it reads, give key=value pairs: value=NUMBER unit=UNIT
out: value=96 unit=kg
